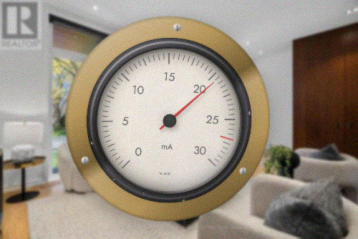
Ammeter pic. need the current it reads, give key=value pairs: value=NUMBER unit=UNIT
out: value=20.5 unit=mA
